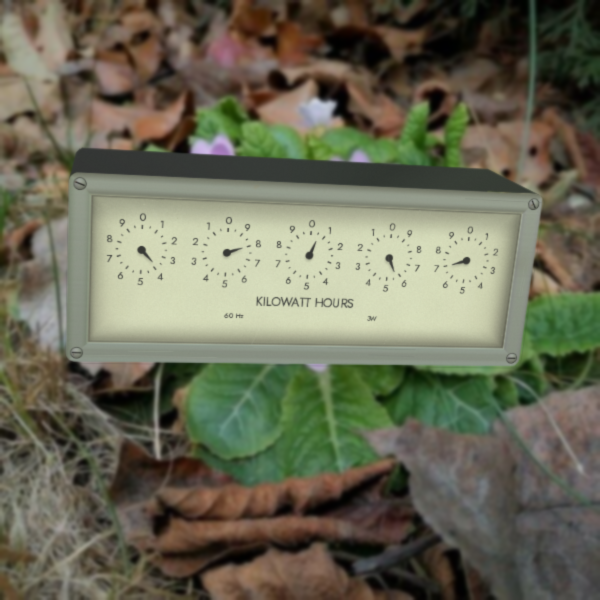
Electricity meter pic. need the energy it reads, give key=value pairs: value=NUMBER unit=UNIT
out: value=38057 unit=kWh
